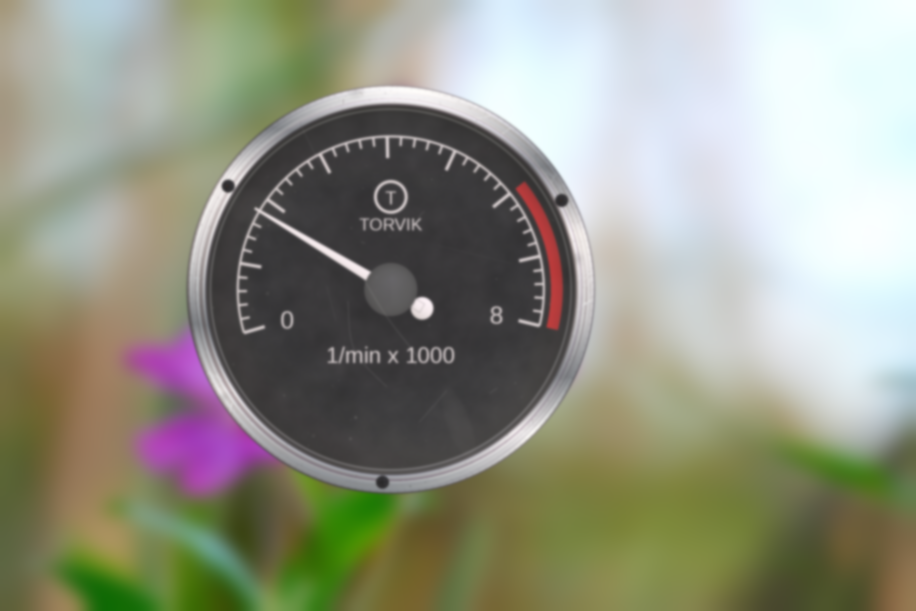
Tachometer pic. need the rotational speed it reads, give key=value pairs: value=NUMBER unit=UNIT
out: value=1800 unit=rpm
